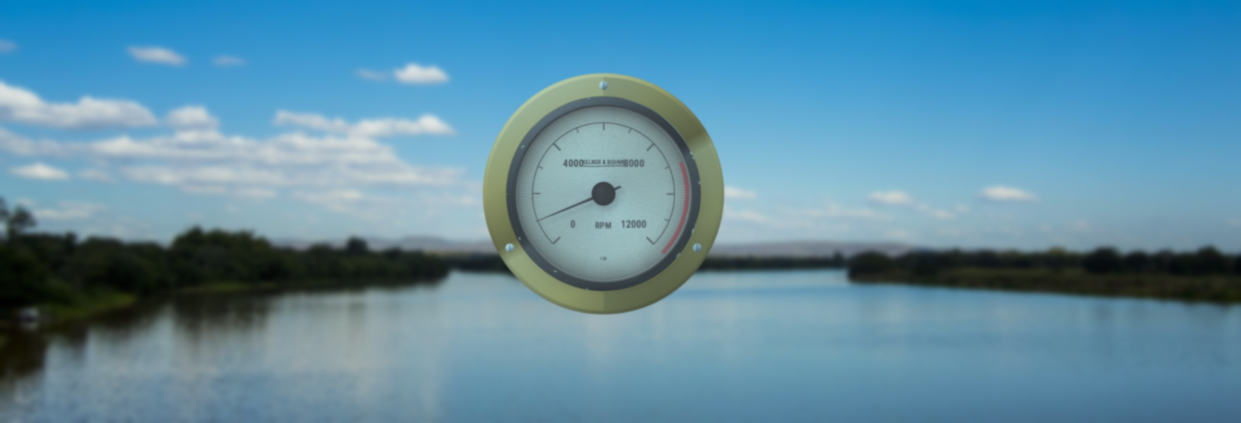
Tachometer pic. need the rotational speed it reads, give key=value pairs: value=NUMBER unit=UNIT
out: value=1000 unit=rpm
